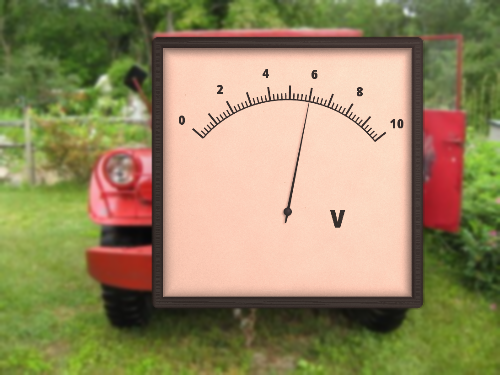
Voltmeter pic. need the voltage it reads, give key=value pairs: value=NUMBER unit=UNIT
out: value=6 unit=V
